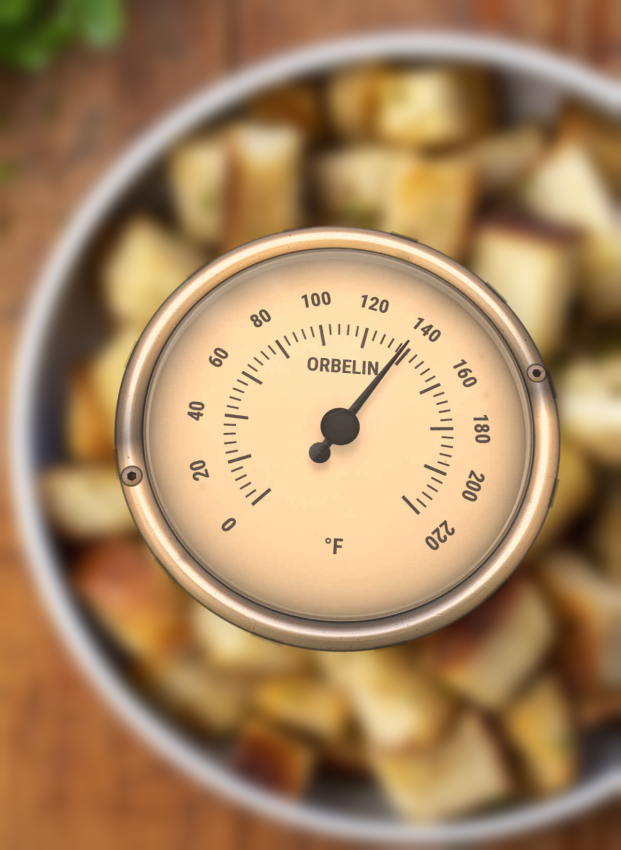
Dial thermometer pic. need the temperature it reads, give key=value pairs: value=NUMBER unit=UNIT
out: value=138 unit=°F
